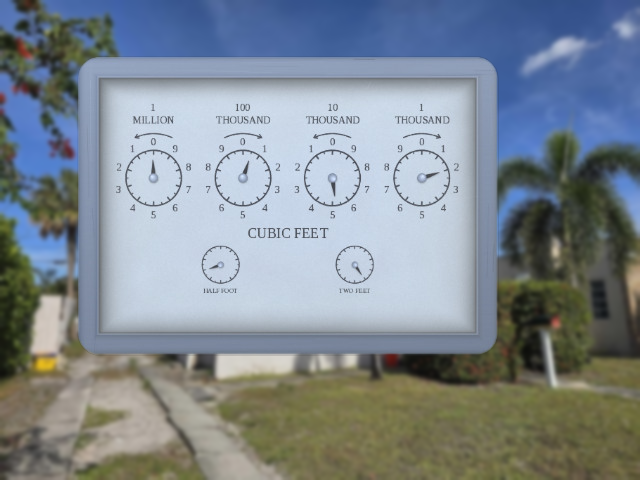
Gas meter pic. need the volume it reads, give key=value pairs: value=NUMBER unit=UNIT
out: value=5200 unit=ft³
